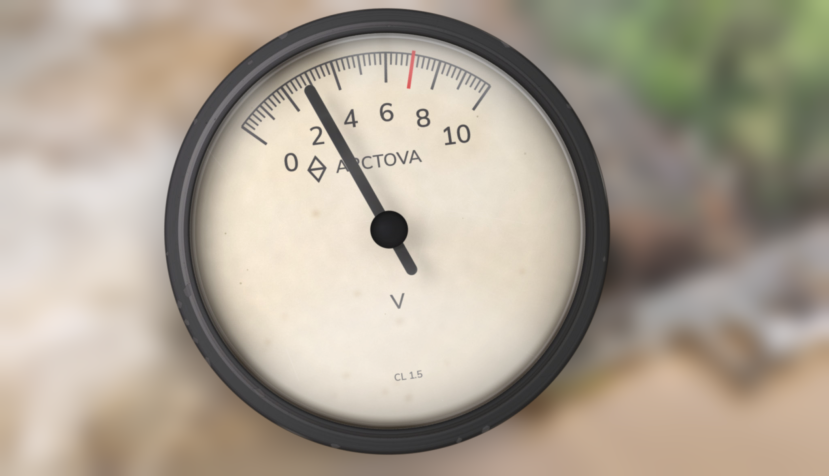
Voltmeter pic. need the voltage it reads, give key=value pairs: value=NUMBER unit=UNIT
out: value=2.8 unit=V
